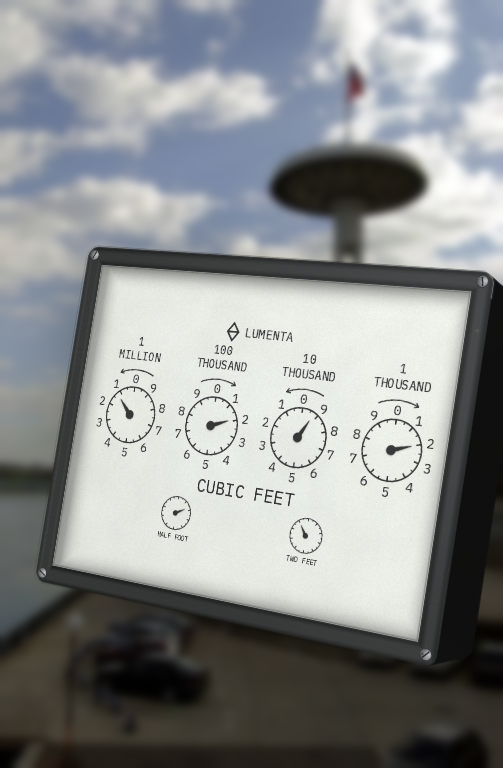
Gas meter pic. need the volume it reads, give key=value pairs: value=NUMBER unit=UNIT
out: value=119200 unit=ft³
